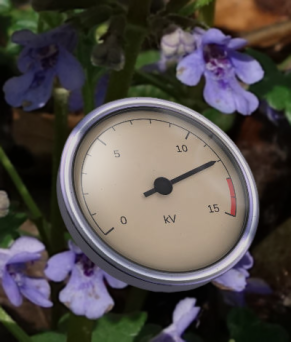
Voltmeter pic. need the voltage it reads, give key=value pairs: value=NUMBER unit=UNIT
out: value=12 unit=kV
